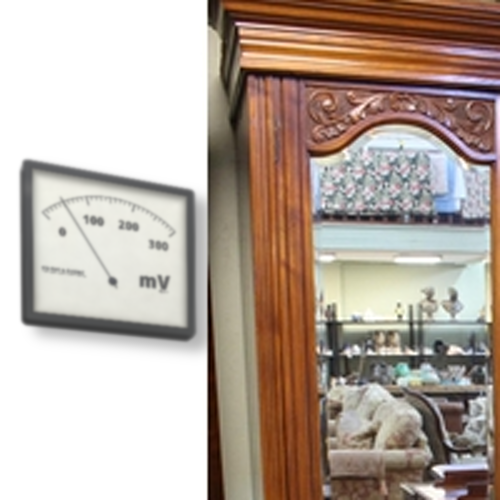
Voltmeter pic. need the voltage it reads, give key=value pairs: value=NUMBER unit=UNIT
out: value=50 unit=mV
